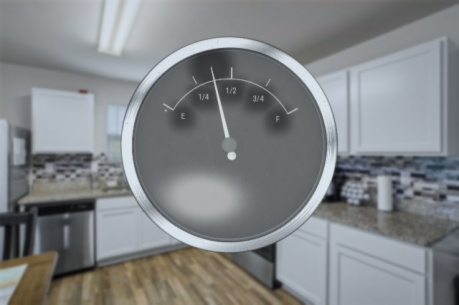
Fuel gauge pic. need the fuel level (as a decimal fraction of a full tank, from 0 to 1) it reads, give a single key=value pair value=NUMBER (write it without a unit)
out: value=0.375
